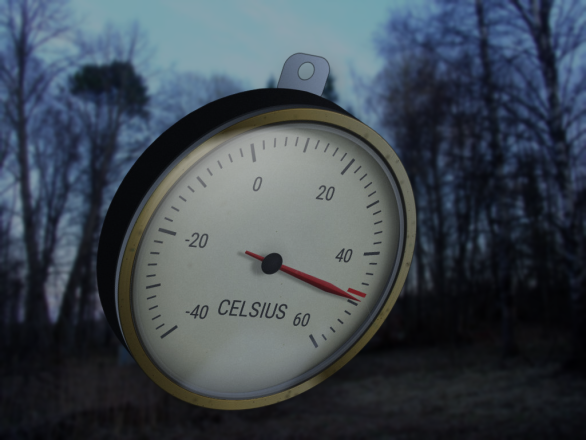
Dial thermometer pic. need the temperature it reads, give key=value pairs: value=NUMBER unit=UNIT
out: value=49 unit=°C
